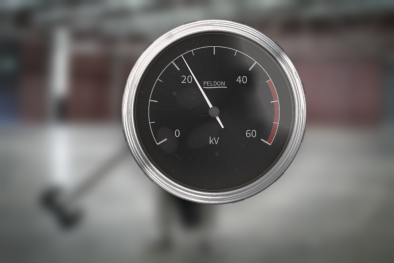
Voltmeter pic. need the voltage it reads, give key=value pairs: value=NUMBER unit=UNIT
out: value=22.5 unit=kV
